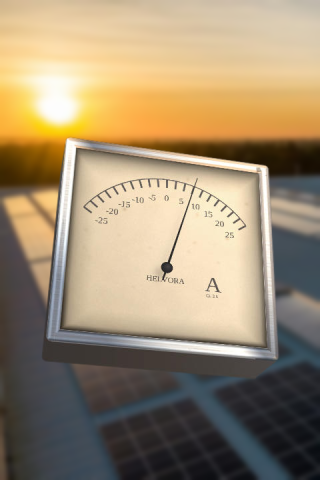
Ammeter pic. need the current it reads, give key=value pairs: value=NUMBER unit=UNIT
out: value=7.5 unit=A
